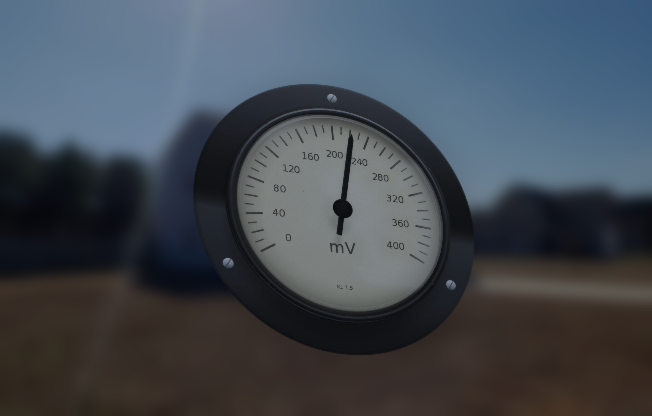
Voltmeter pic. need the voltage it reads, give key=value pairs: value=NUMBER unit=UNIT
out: value=220 unit=mV
